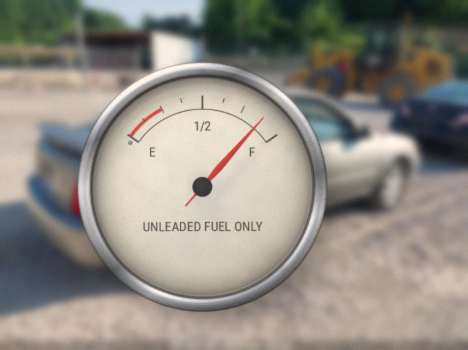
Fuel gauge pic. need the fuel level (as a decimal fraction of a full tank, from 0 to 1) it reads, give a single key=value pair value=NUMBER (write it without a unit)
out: value=0.875
